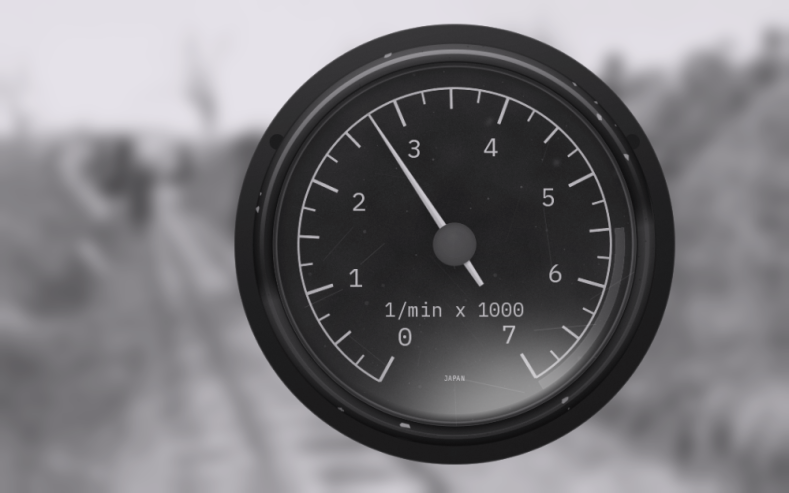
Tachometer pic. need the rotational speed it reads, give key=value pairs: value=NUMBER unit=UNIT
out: value=2750 unit=rpm
